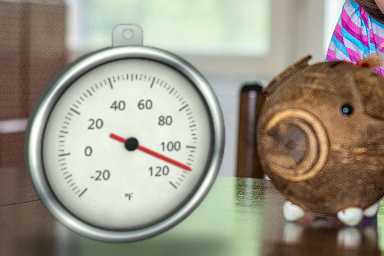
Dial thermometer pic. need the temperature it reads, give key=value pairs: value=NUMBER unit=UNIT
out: value=110 unit=°F
